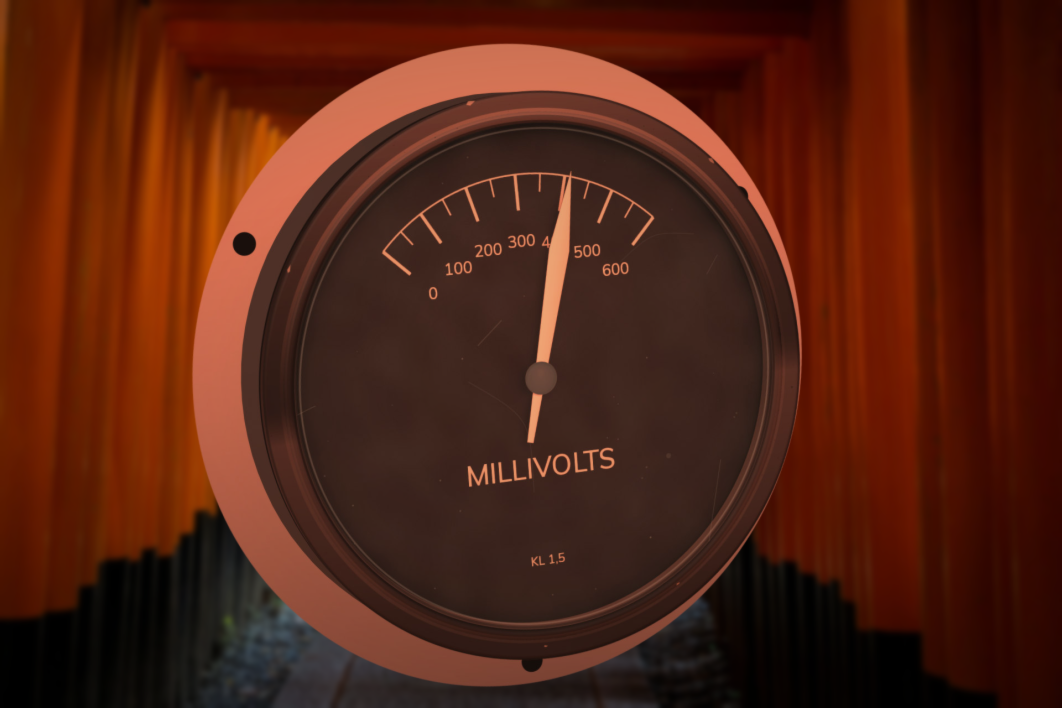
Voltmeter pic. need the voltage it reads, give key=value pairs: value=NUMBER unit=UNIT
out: value=400 unit=mV
